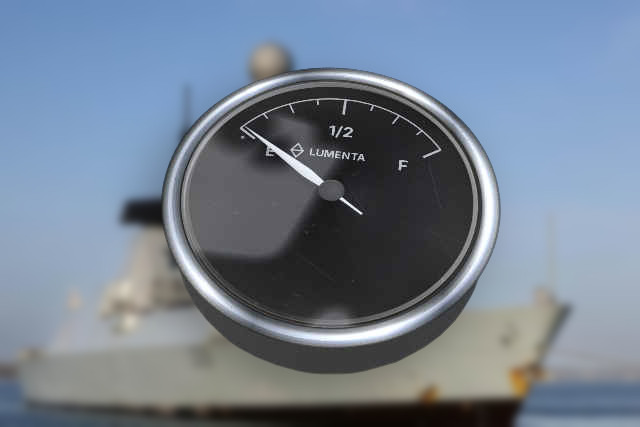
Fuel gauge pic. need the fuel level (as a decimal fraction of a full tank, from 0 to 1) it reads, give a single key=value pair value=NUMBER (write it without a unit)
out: value=0
